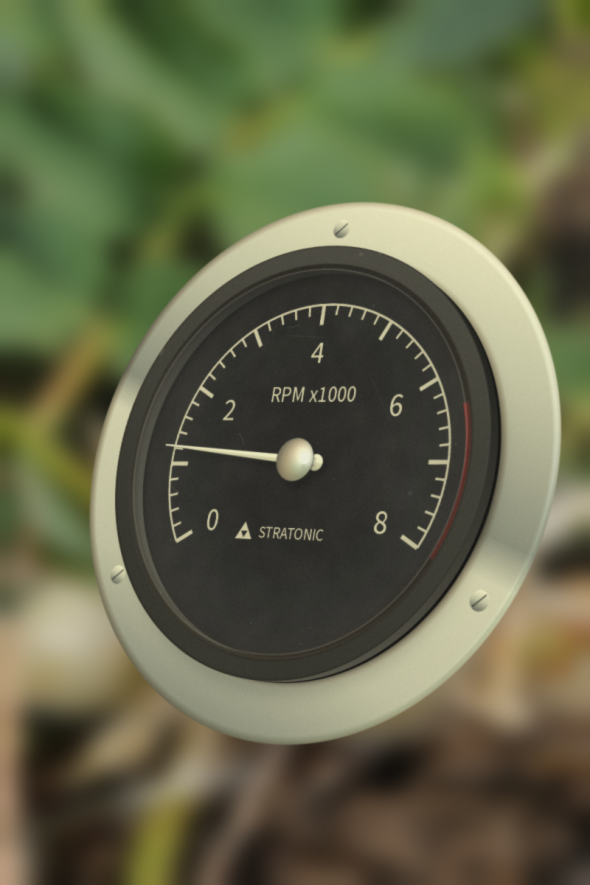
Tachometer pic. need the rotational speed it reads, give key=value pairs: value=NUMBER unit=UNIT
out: value=1200 unit=rpm
